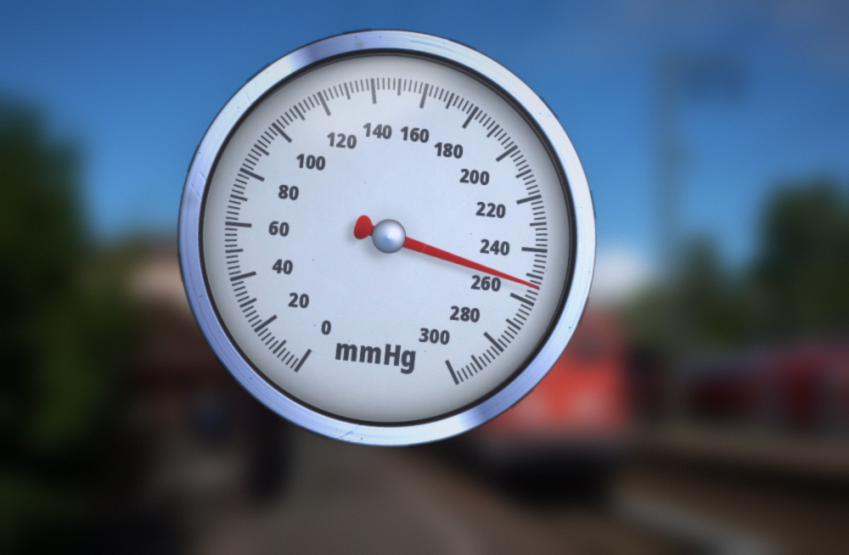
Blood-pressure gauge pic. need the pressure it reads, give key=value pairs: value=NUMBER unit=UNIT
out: value=254 unit=mmHg
